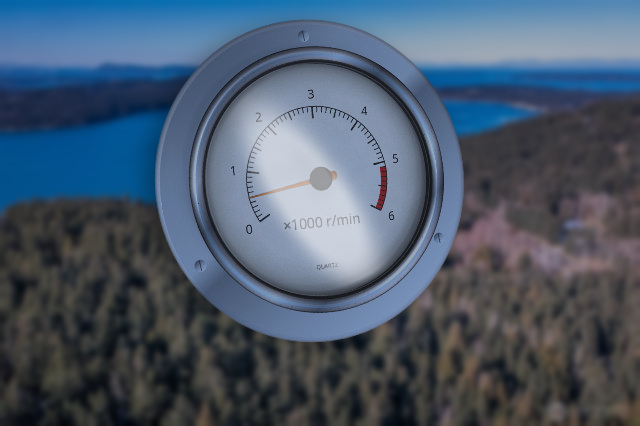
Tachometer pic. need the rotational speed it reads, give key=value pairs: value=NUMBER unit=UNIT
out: value=500 unit=rpm
